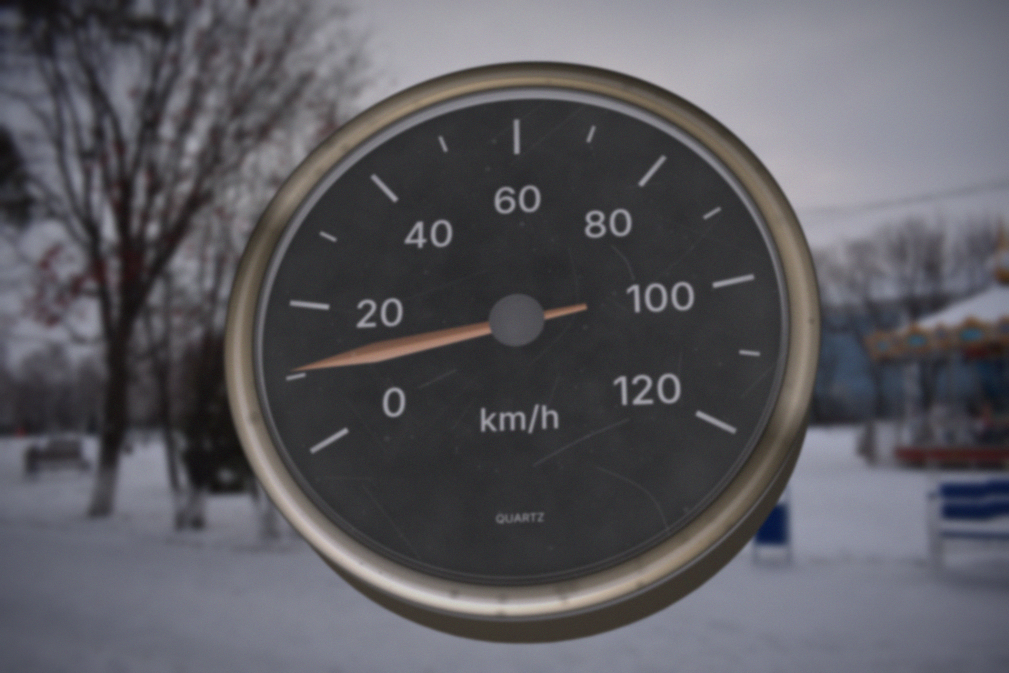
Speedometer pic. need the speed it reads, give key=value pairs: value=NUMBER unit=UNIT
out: value=10 unit=km/h
